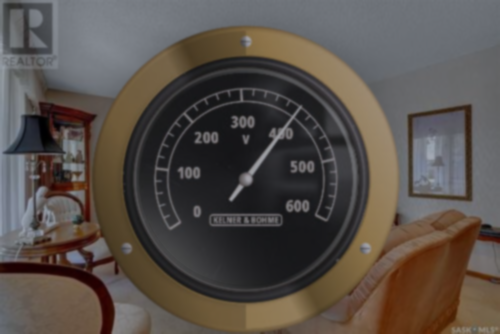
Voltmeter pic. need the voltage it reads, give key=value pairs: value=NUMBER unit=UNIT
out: value=400 unit=V
